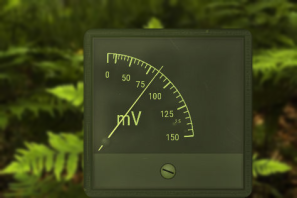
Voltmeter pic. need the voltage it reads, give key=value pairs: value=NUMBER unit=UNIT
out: value=85 unit=mV
